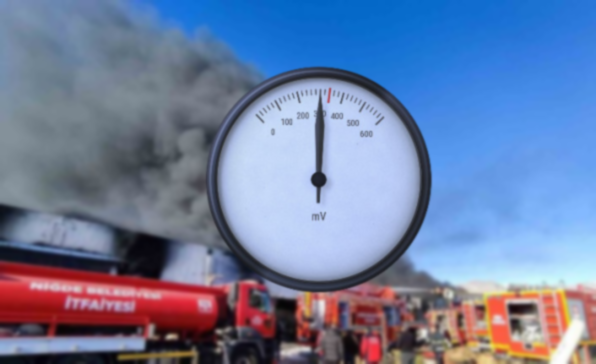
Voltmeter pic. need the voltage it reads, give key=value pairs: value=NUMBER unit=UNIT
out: value=300 unit=mV
